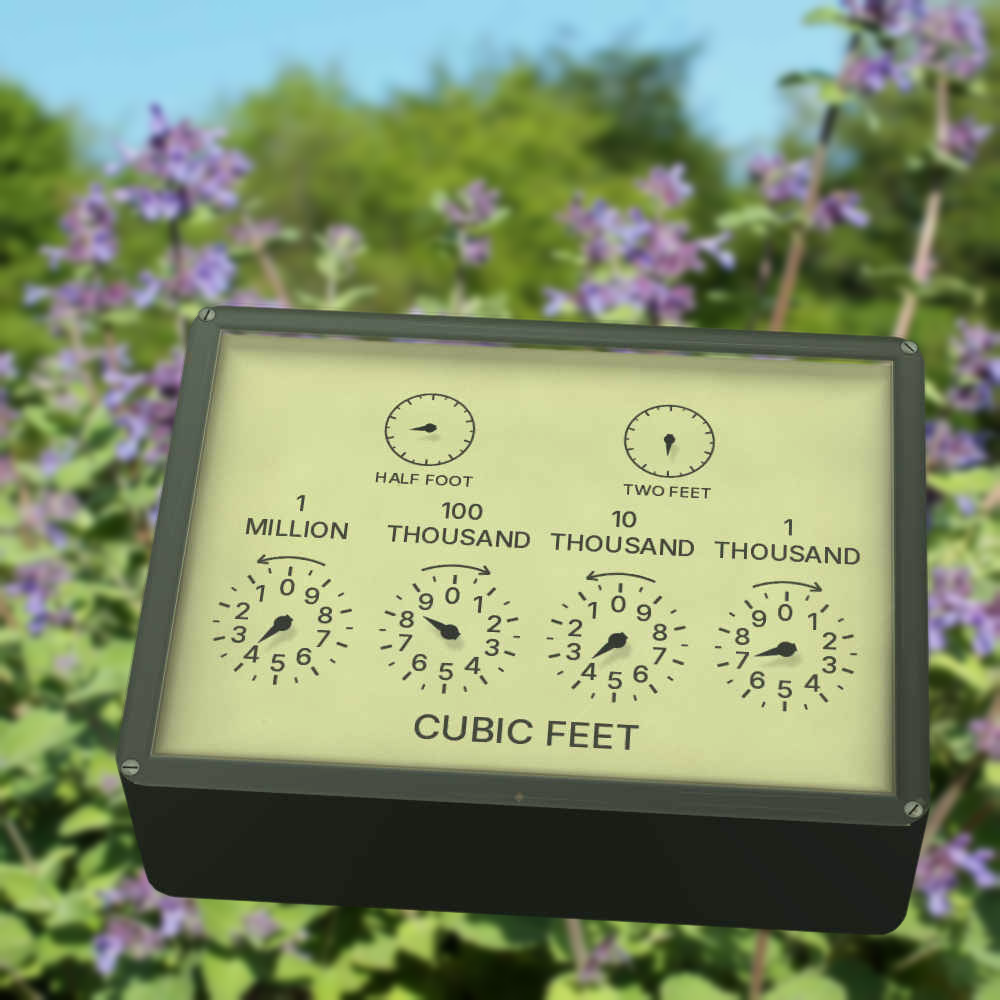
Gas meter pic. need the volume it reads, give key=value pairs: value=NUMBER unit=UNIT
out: value=383700 unit=ft³
